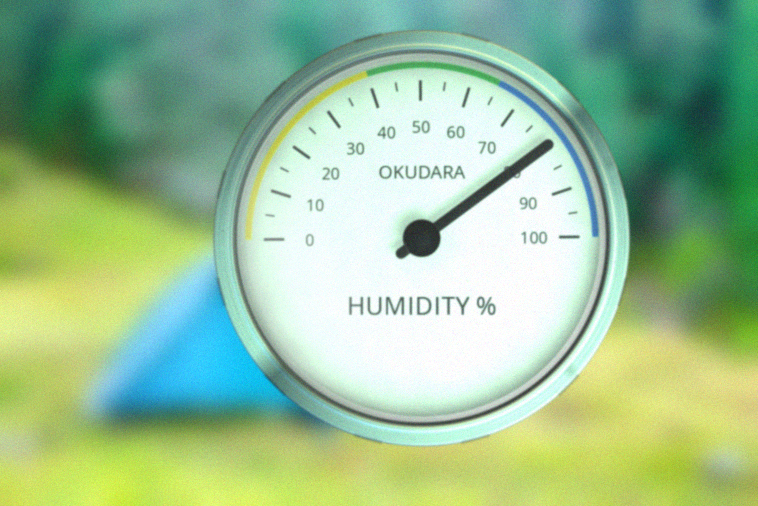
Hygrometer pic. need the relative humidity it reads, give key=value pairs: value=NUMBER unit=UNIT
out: value=80 unit=%
